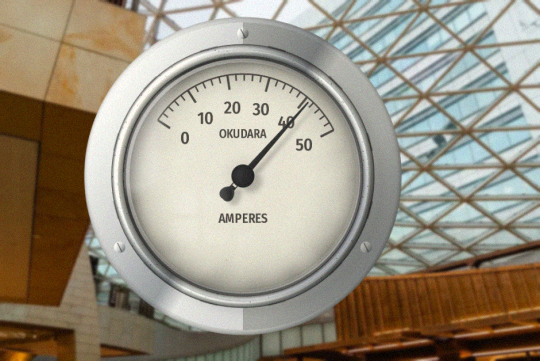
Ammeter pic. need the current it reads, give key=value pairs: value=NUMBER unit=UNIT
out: value=41 unit=A
